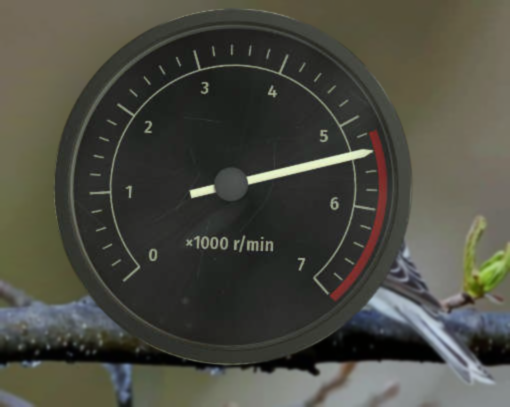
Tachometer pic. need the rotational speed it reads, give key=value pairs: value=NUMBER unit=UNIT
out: value=5400 unit=rpm
